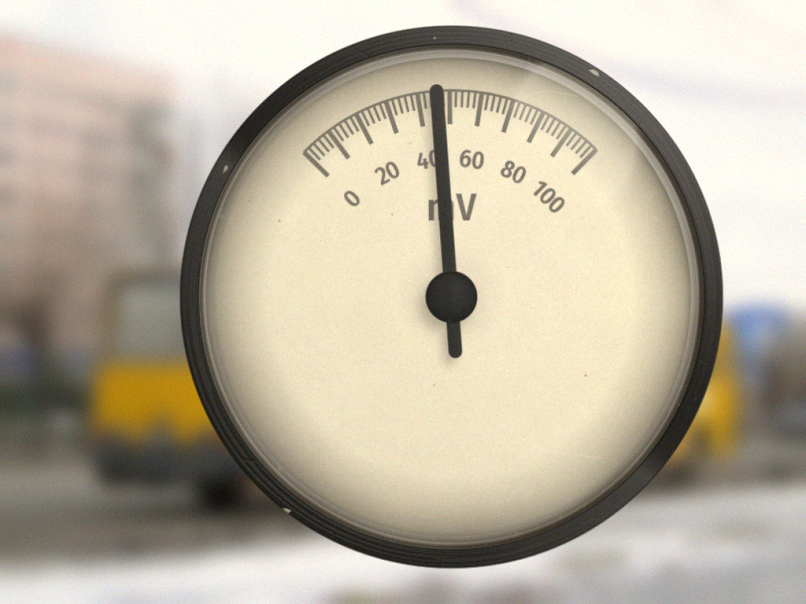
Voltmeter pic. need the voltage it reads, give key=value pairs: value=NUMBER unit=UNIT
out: value=46 unit=mV
